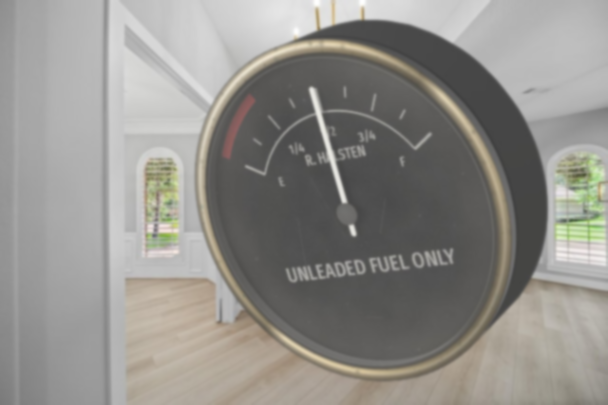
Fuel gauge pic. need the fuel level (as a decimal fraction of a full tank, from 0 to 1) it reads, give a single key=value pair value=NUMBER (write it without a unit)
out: value=0.5
